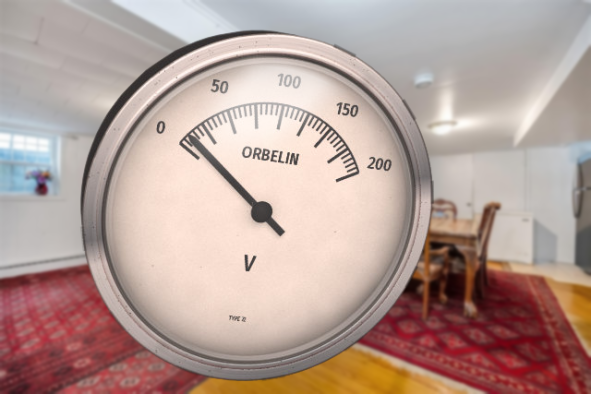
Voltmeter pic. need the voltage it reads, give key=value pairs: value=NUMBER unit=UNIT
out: value=10 unit=V
